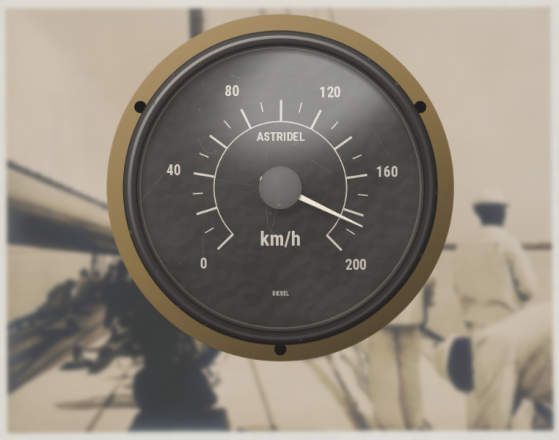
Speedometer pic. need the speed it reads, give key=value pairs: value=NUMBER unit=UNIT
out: value=185 unit=km/h
